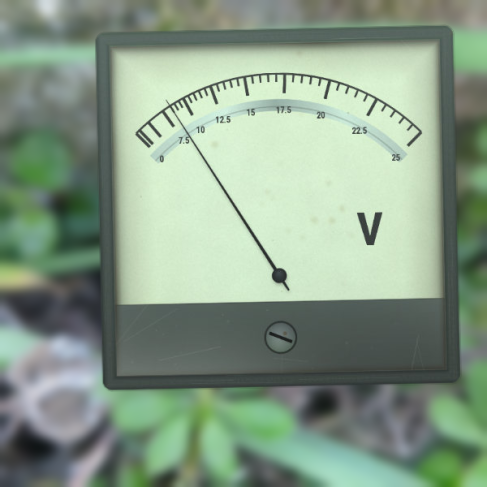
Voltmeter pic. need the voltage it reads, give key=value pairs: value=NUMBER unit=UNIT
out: value=8.5 unit=V
